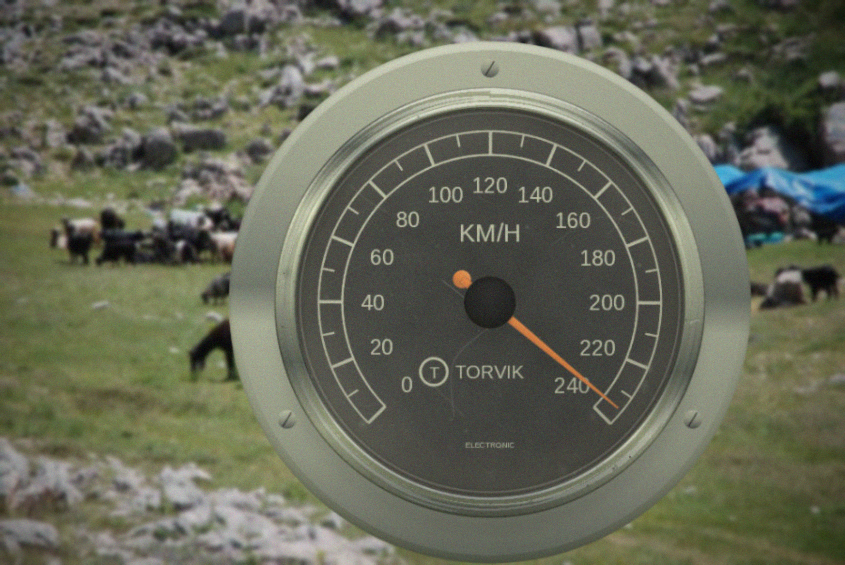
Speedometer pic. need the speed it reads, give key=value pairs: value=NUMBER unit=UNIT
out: value=235 unit=km/h
